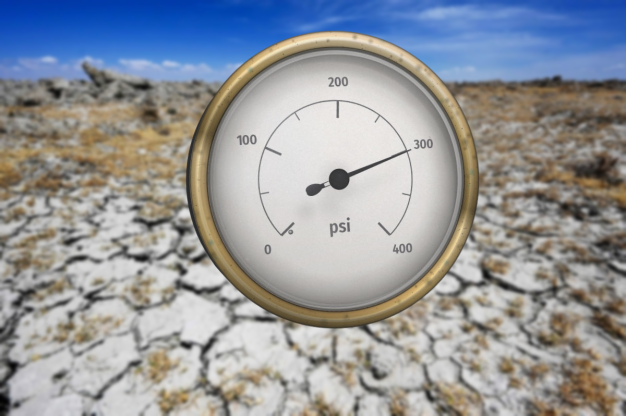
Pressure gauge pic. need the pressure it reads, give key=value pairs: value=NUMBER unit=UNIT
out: value=300 unit=psi
